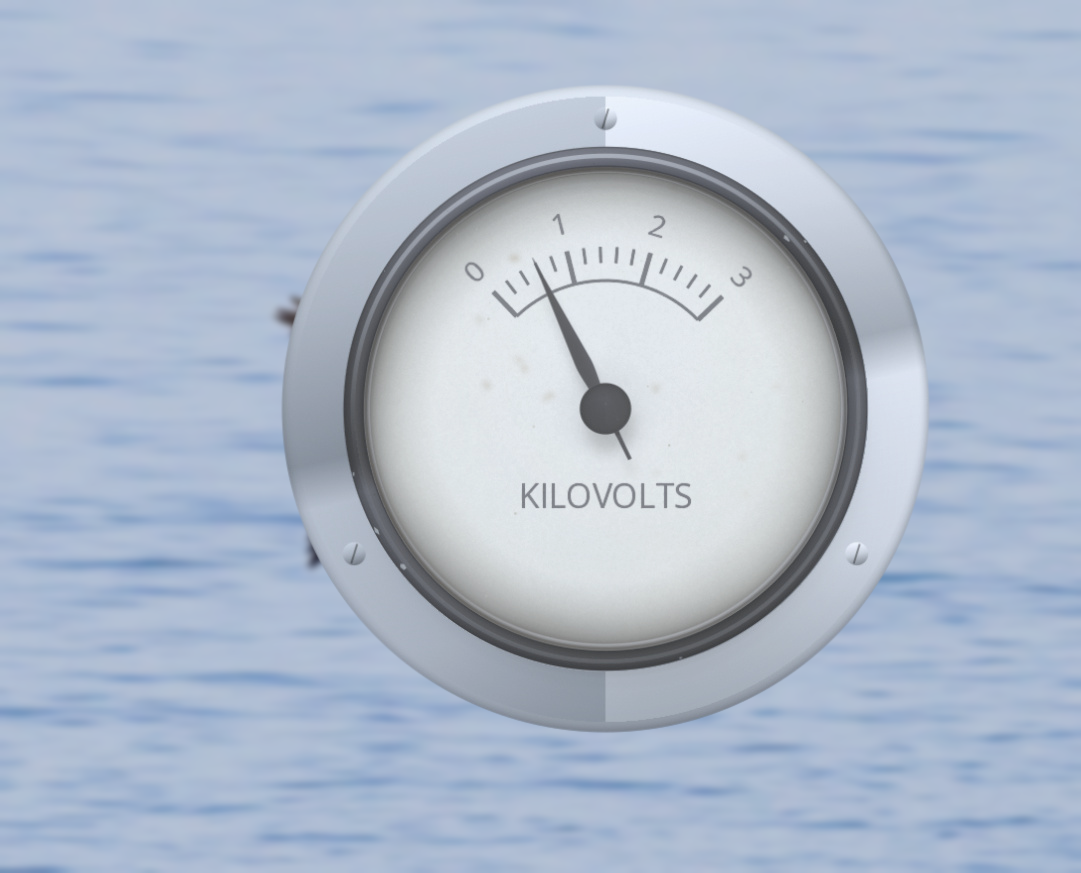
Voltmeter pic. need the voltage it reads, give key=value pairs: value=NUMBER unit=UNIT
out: value=0.6 unit=kV
